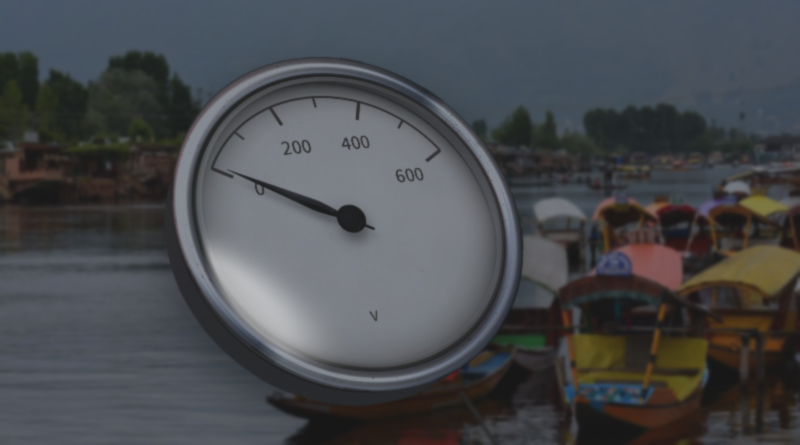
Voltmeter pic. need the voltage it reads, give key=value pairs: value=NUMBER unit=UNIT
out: value=0 unit=V
